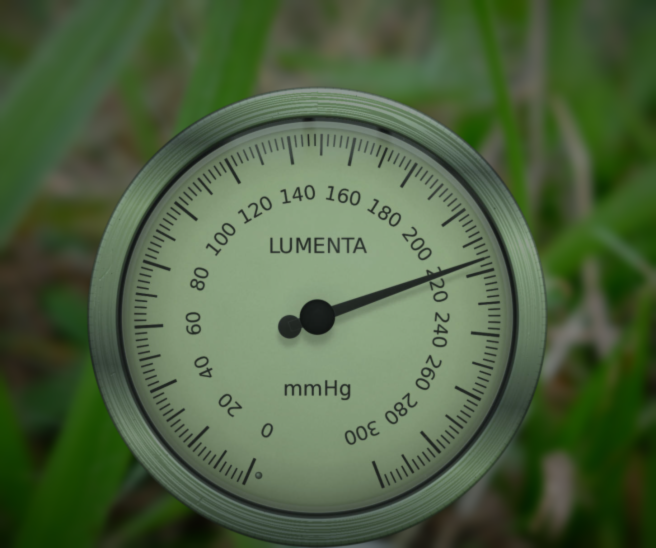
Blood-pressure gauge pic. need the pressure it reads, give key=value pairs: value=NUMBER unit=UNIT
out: value=216 unit=mmHg
